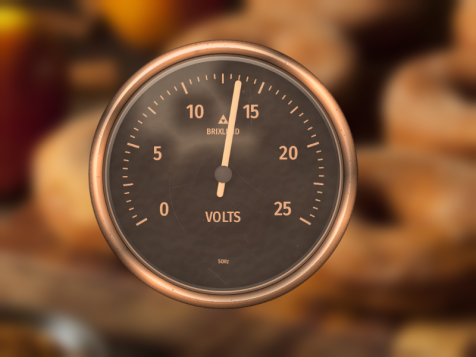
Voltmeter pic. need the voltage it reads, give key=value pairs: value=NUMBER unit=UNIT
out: value=13.5 unit=V
